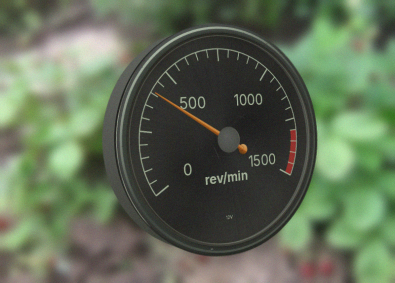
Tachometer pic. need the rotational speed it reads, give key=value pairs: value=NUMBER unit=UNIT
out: value=400 unit=rpm
